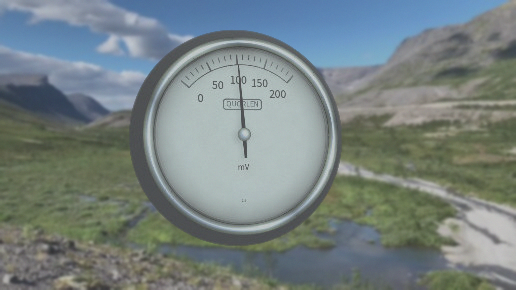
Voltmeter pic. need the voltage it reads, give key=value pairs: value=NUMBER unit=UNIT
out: value=100 unit=mV
